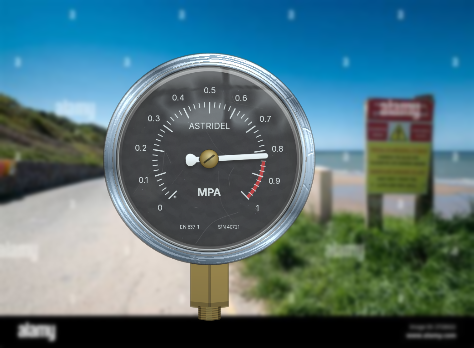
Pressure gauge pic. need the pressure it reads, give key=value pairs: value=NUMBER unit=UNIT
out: value=0.82 unit=MPa
